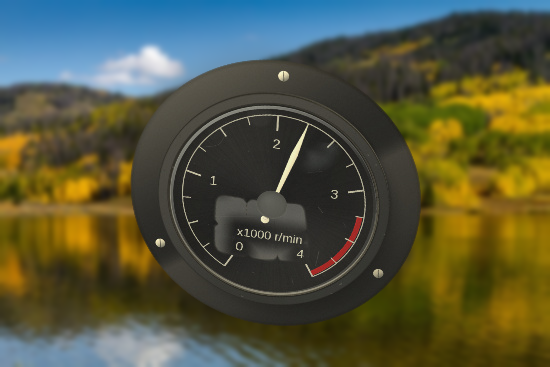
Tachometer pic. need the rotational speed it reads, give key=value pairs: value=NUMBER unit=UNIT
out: value=2250 unit=rpm
